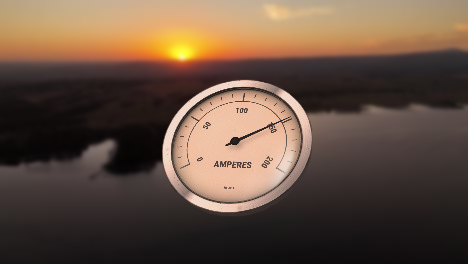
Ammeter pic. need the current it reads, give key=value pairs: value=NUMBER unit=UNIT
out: value=150 unit=A
